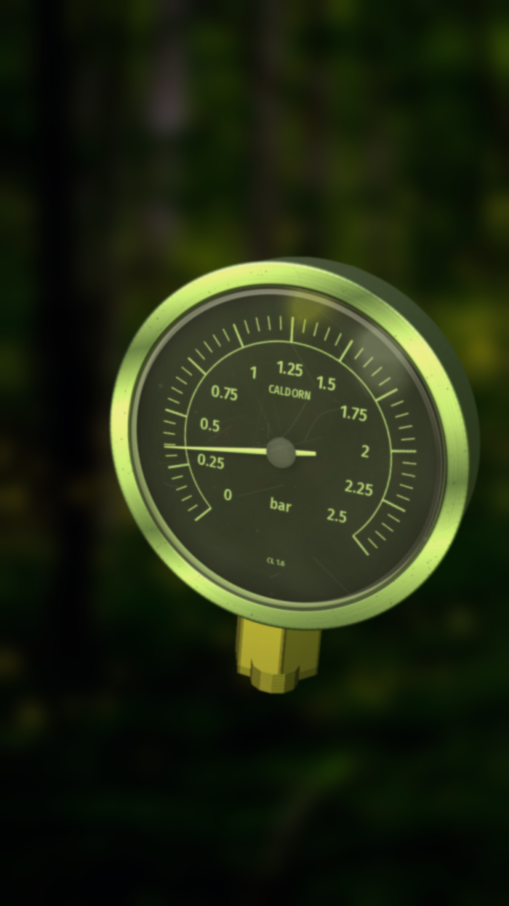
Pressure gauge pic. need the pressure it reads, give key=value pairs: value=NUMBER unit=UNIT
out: value=0.35 unit=bar
